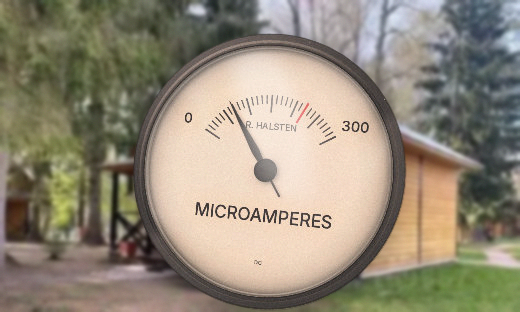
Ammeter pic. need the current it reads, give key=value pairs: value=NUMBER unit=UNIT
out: value=70 unit=µA
